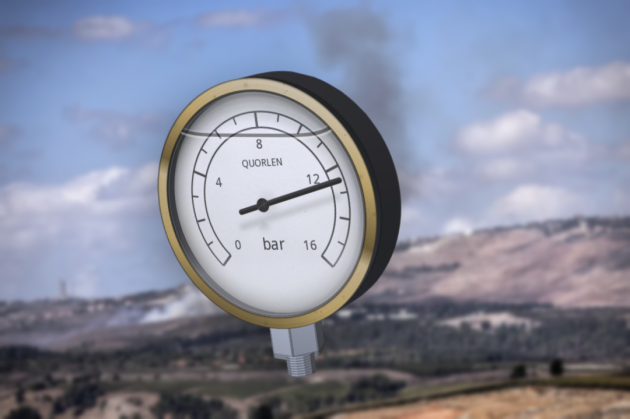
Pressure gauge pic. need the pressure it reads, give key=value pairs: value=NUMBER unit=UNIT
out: value=12.5 unit=bar
